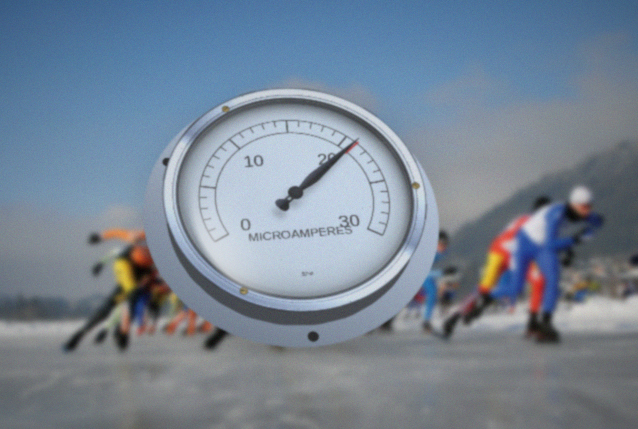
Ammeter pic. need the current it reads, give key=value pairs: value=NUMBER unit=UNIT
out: value=21 unit=µA
